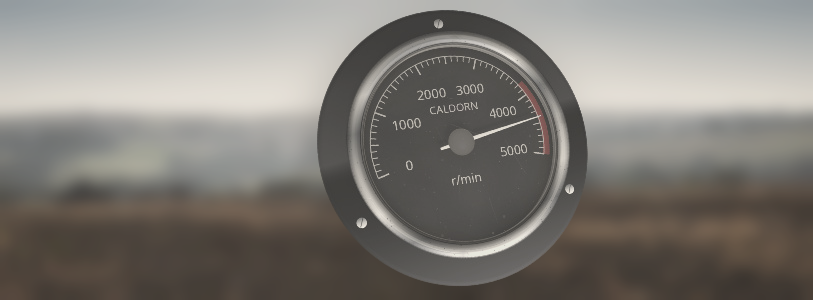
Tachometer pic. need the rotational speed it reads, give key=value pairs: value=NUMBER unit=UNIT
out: value=4400 unit=rpm
